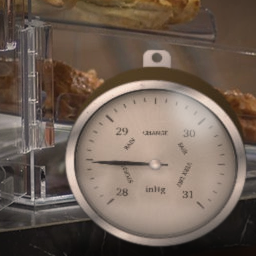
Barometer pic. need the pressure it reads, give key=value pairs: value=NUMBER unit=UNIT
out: value=28.5 unit=inHg
